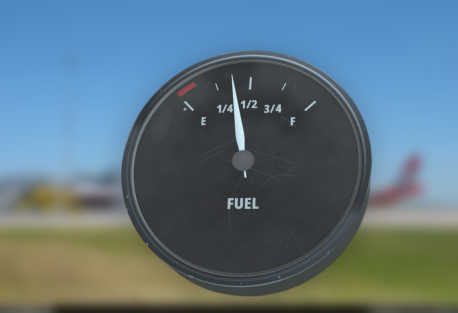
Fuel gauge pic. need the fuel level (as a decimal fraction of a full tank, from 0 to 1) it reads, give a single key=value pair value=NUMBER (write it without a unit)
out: value=0.375
